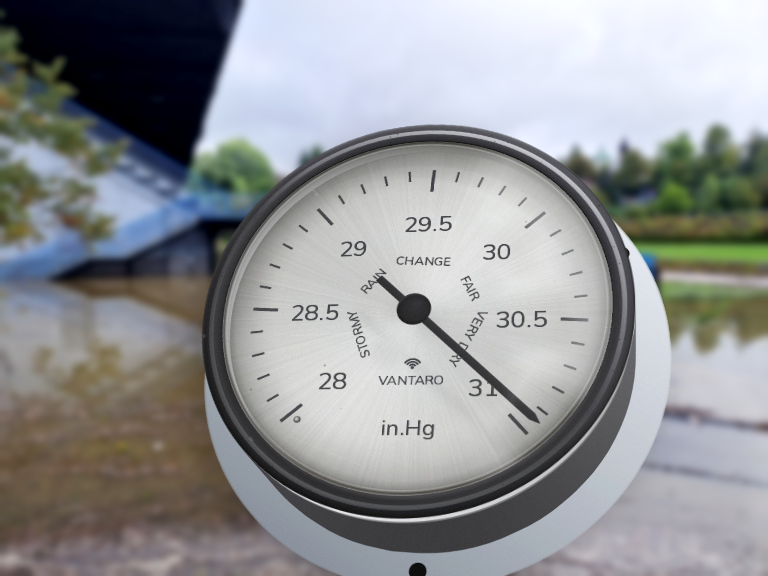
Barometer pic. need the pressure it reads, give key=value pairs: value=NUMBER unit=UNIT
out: value=30.95 unit=inHg
